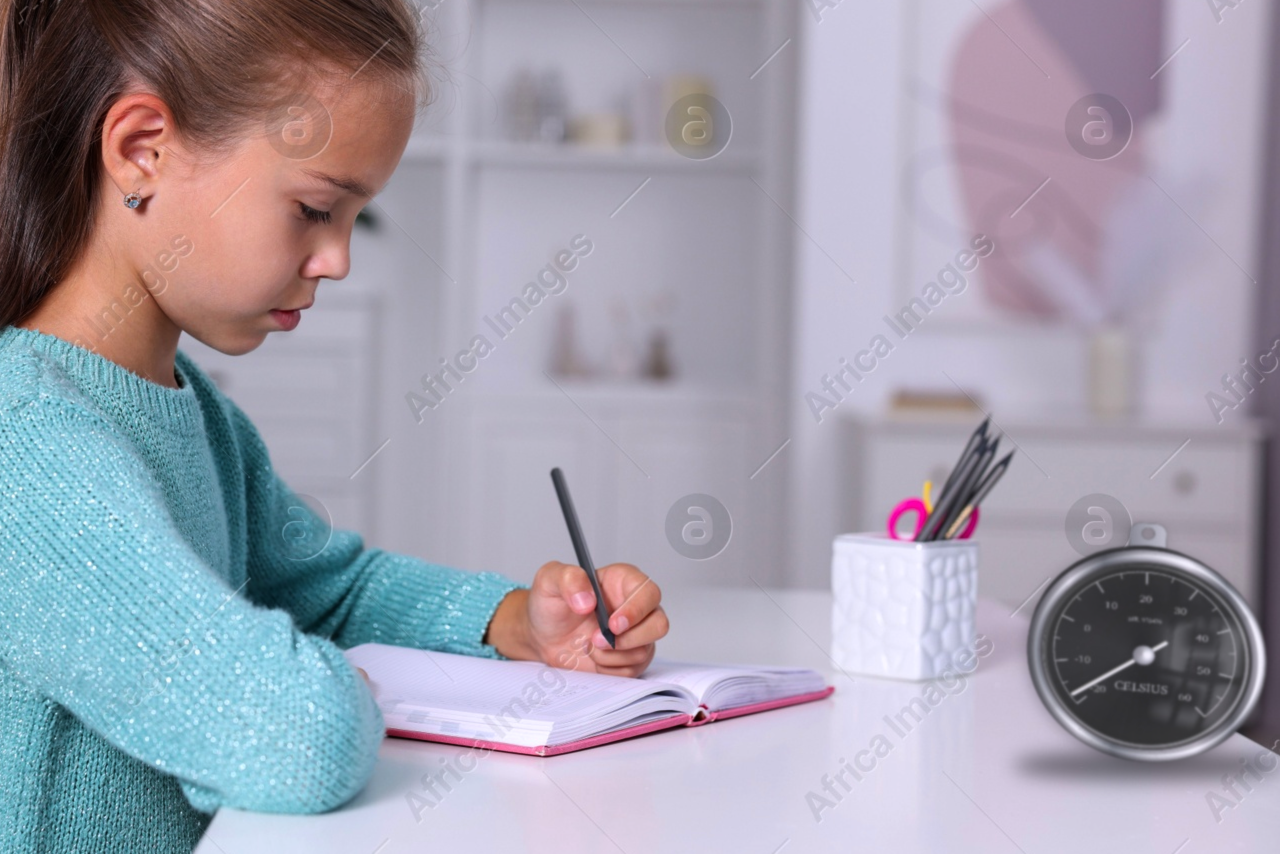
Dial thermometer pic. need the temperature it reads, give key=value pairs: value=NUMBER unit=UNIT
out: value=-17.5 unit=°C
